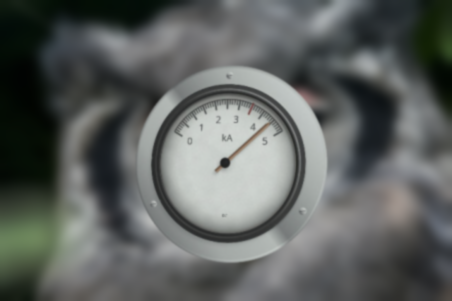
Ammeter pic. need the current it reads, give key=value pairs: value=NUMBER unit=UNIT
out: value=4.5 unit=kA
